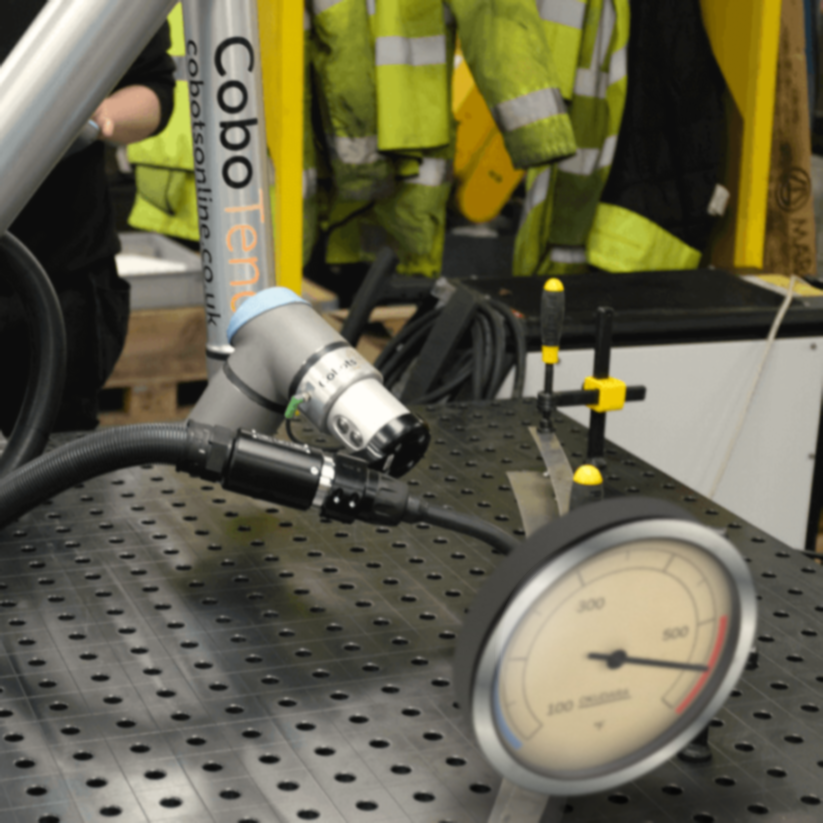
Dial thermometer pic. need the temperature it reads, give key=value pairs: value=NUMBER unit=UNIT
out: value=550 unit=°F
